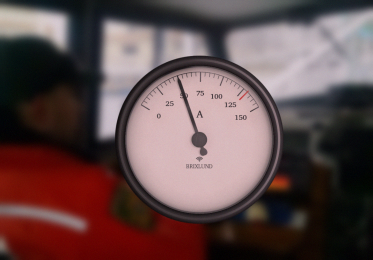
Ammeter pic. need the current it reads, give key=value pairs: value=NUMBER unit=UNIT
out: value=50 unit=A
